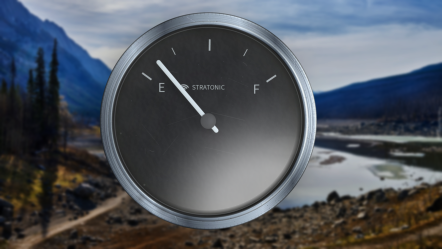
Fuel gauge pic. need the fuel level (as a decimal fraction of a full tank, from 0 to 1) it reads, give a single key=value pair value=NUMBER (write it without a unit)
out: value=0.125
